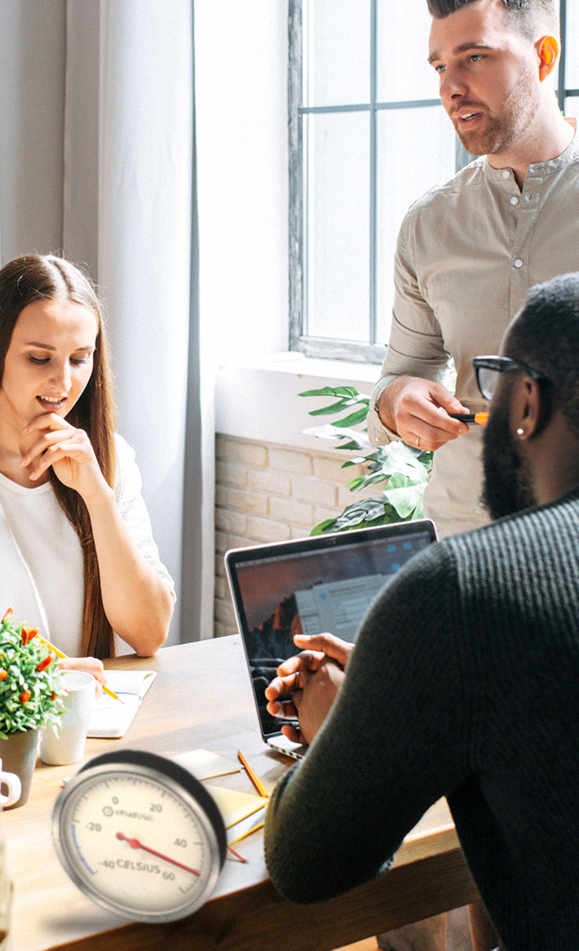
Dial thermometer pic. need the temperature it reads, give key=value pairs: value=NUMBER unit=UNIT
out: value=50 unit=°C
